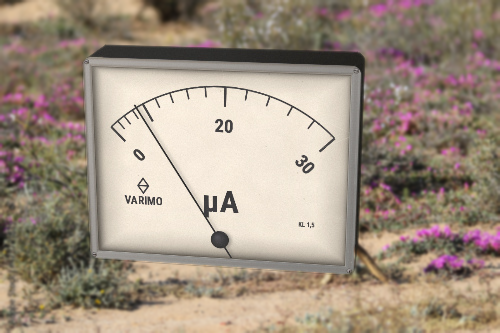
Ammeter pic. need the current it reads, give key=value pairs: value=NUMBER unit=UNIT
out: value=9 unit=µA
